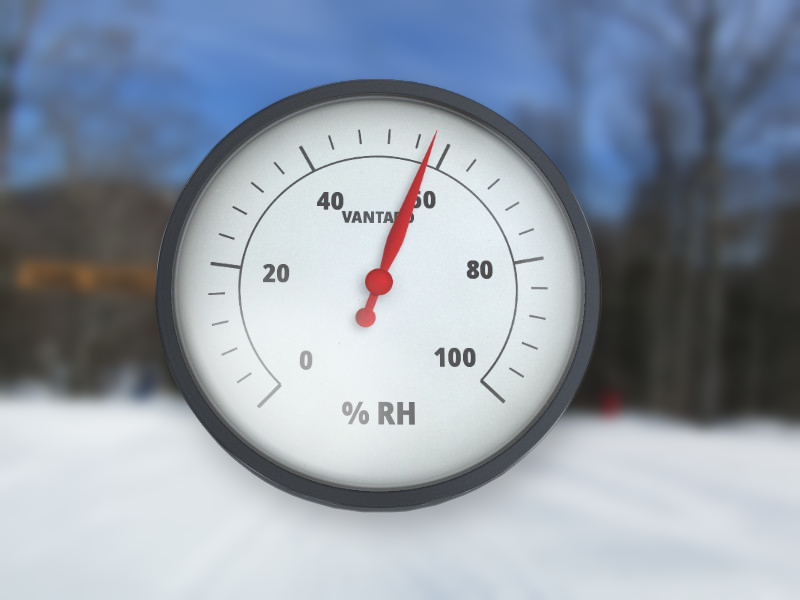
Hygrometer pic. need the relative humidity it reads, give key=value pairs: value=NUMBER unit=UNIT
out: value=58 unit=%
